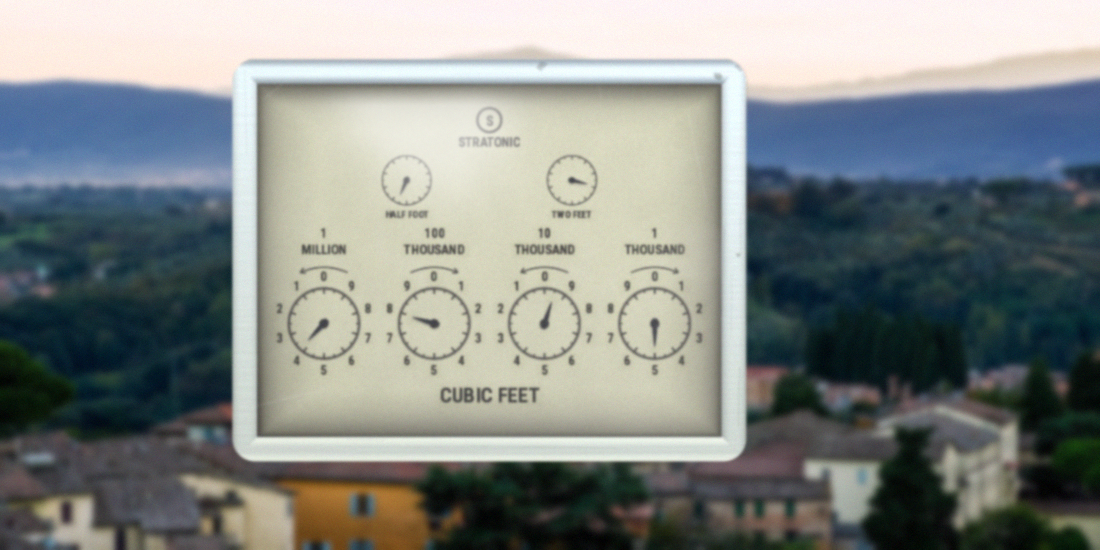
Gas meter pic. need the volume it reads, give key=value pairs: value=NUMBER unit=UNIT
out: value=379500 unit=ft³
